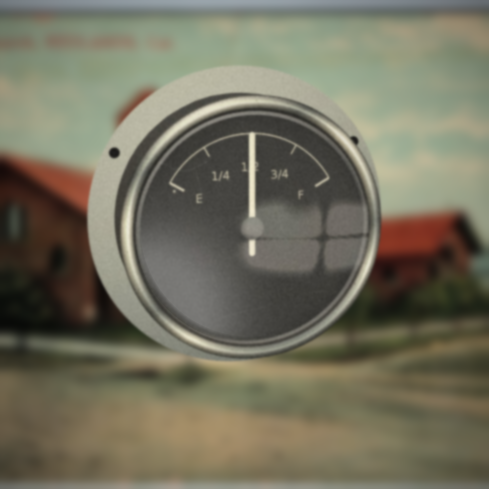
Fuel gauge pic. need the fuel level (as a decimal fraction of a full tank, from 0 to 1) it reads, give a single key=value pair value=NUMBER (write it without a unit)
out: value=0.5
